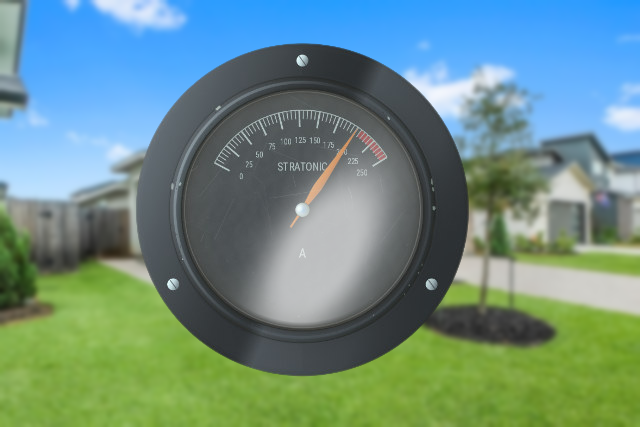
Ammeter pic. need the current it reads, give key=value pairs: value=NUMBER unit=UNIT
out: value=200 unit=A
